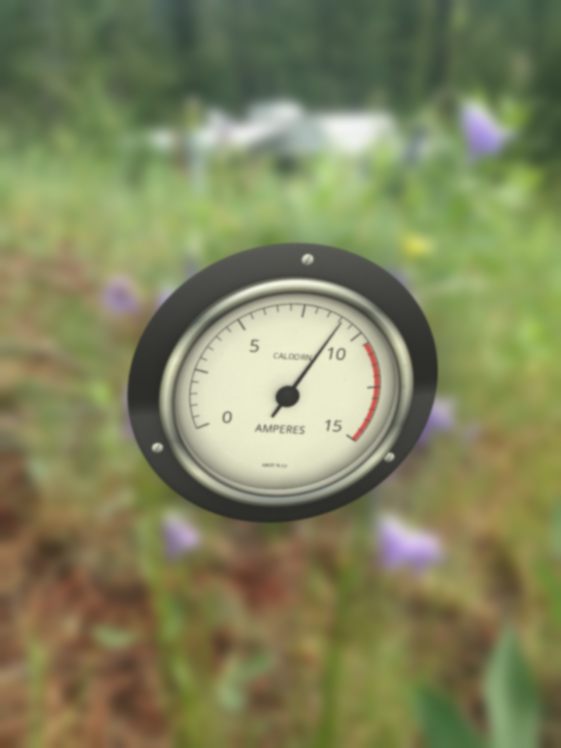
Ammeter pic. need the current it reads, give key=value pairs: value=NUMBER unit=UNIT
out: value=9 unit=A
